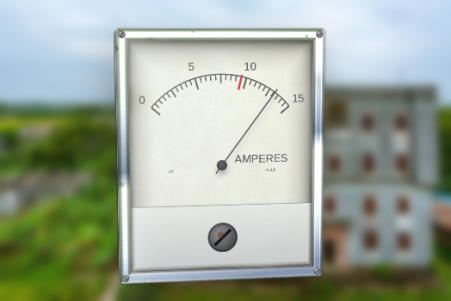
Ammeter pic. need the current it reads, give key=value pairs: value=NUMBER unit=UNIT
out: value=13 unit=A
